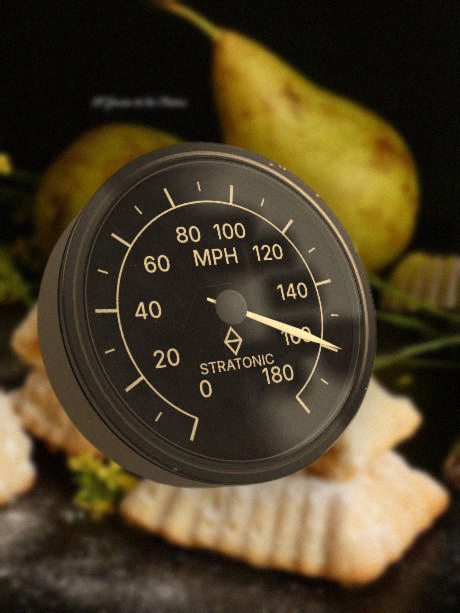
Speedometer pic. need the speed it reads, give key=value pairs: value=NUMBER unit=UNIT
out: value=160 unit=mph
